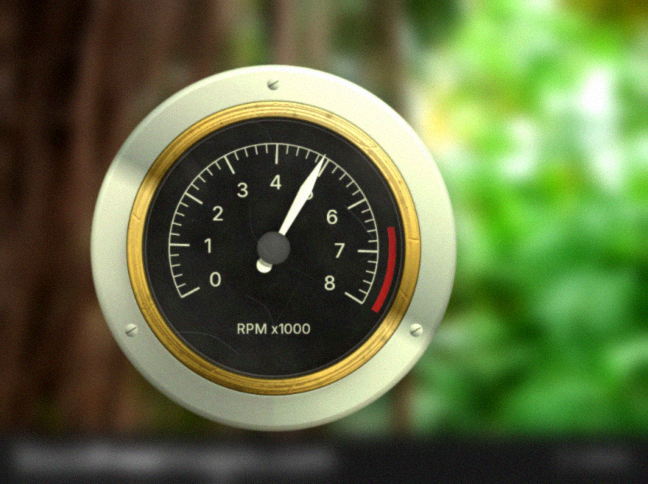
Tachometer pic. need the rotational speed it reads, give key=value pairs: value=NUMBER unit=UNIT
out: value=4900 unit=rpm
